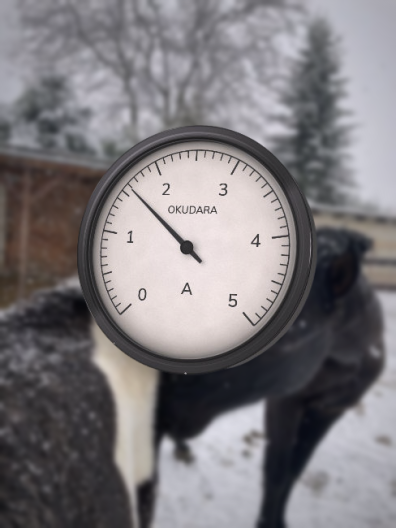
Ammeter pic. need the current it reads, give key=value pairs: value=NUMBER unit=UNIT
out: value=1.6 unit=A
